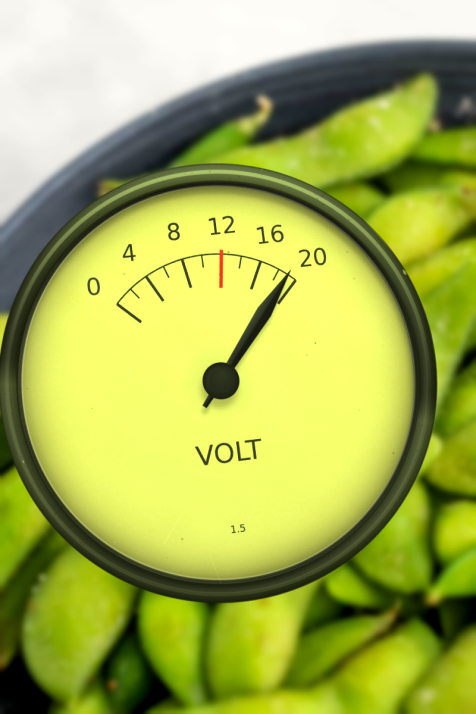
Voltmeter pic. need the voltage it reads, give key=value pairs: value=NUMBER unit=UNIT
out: value=19 unit=V
